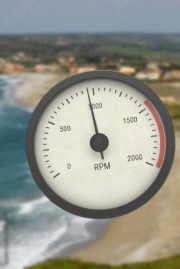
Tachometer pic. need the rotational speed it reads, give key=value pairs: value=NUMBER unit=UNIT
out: value=950 unit=rpm
